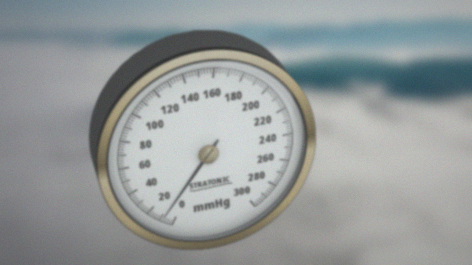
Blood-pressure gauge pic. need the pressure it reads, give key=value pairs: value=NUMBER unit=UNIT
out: value=10 unit=mmHg
